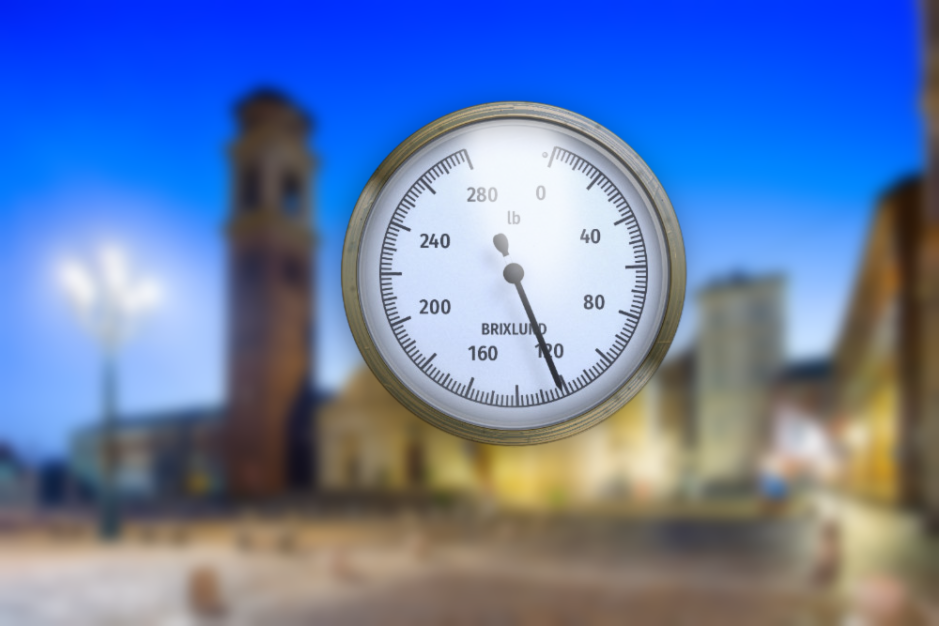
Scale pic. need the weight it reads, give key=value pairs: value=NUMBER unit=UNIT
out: value=122 unit=lb
